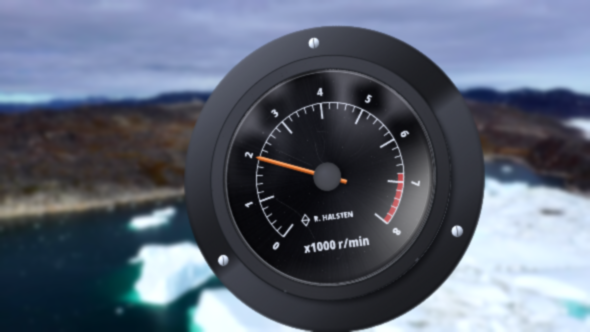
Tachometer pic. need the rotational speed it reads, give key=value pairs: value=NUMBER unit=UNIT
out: value=2000 unit=rpm
